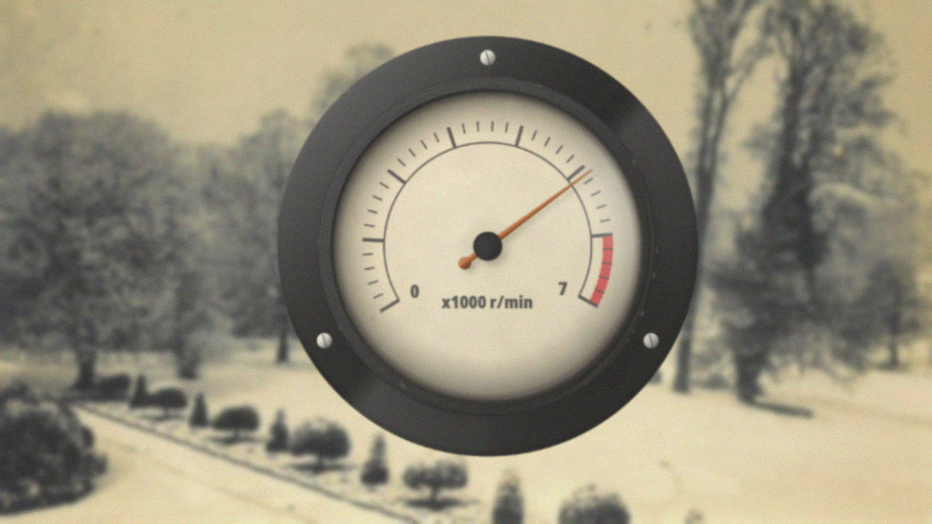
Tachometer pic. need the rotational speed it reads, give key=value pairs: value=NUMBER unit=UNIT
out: value=5100 unit=rpm
